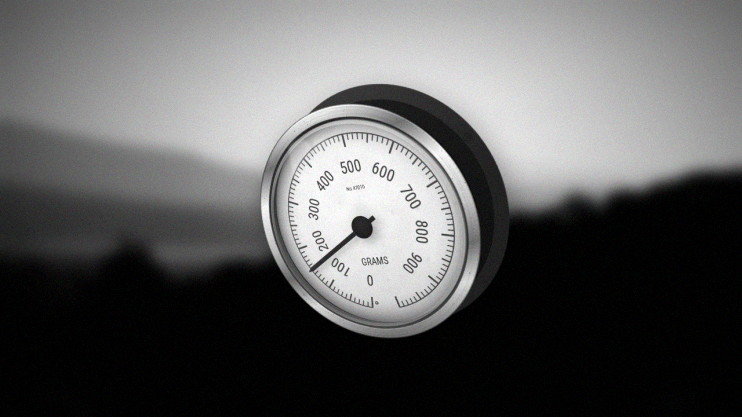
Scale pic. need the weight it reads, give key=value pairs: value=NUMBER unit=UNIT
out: value=150 unit=g
